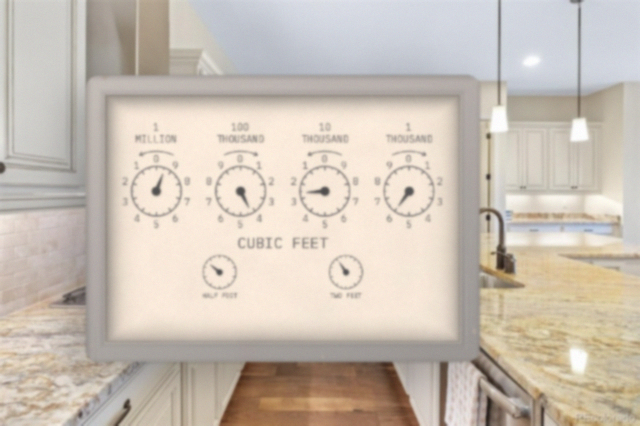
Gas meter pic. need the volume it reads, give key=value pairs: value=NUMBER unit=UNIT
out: value=942600 unit=ft³
